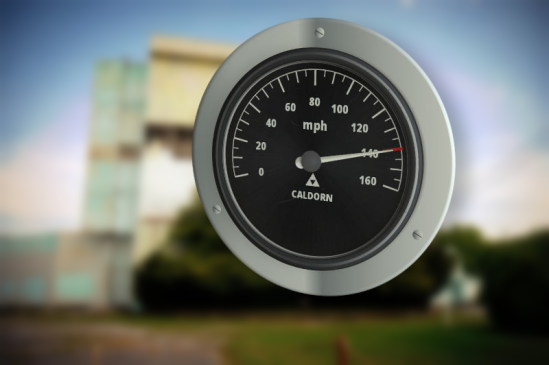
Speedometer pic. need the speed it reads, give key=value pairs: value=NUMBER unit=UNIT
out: value=140 unit=mph
